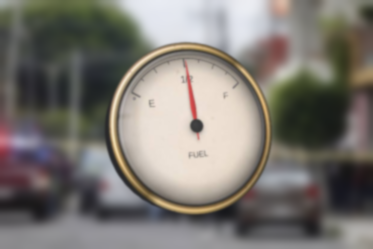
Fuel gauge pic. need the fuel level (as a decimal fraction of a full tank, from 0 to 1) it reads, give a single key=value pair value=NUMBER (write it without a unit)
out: value=0.5
